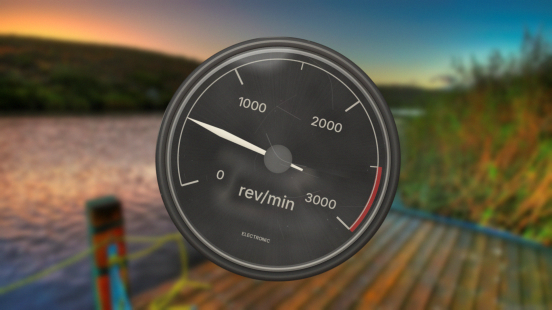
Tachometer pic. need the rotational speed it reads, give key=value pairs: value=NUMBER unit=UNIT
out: value=500 unit=rpm
